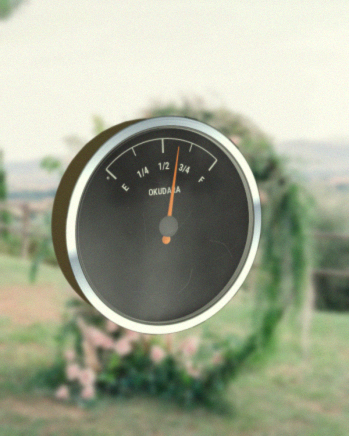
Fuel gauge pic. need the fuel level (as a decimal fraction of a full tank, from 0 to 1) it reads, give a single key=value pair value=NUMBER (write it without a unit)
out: value=0.625
